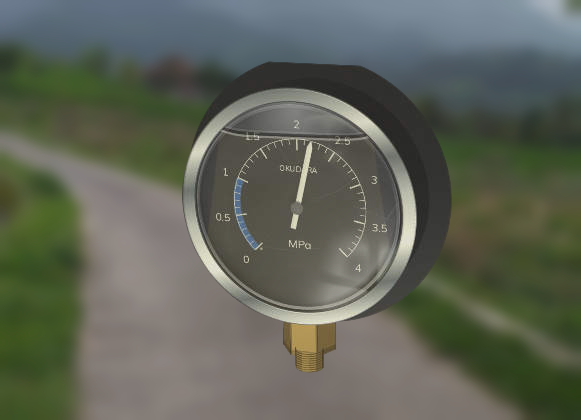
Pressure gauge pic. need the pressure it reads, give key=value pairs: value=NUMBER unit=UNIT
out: value=2.2 unit=MPa
